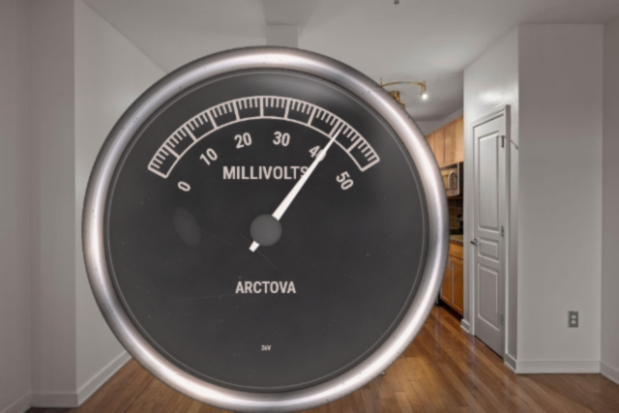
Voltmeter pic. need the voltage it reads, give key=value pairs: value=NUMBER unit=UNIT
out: value=41 unit=mV
